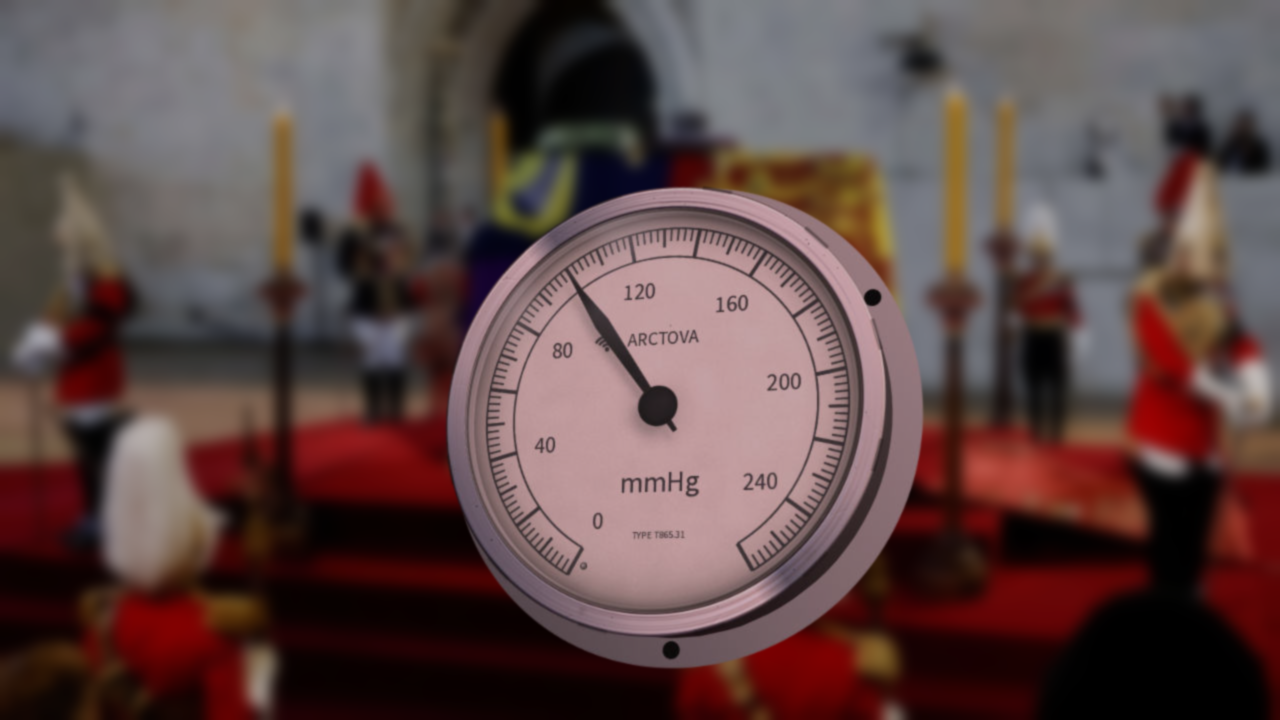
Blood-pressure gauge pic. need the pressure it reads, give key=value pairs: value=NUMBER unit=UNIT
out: value=100 unit=mmHg
